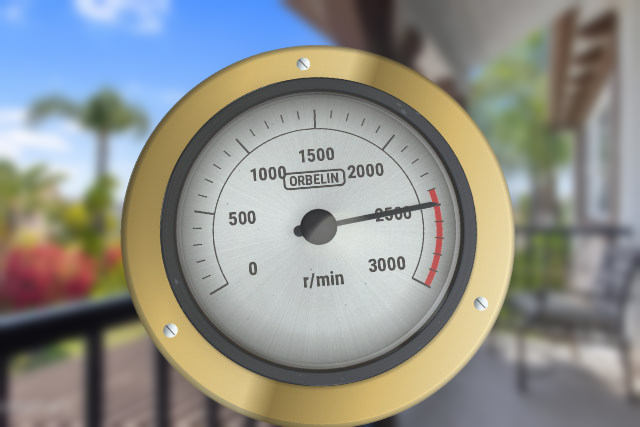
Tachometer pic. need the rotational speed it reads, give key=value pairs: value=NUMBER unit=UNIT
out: value=2500 unit=rpm
